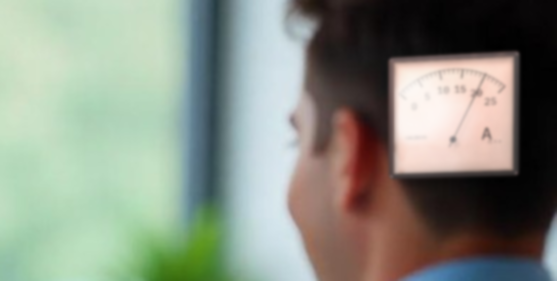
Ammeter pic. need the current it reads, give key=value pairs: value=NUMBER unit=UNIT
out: value=20 unit=A
